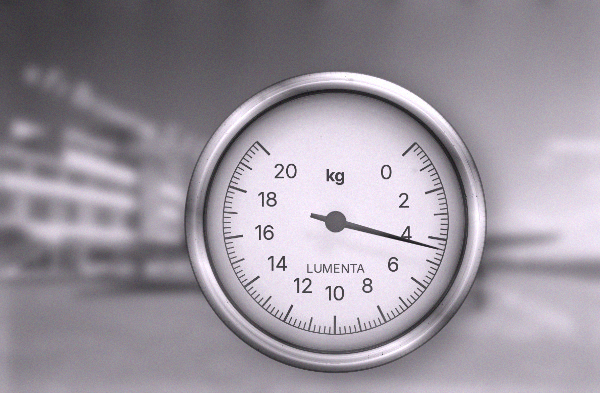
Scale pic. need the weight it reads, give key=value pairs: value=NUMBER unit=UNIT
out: value=4.4 unit=kg
